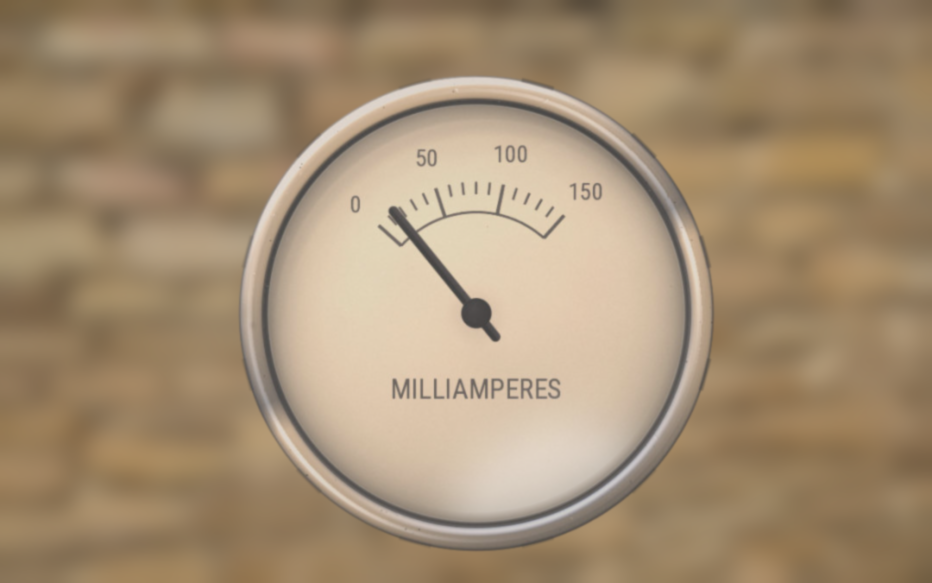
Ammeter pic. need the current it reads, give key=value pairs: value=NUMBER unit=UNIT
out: value=15 unit=mA
